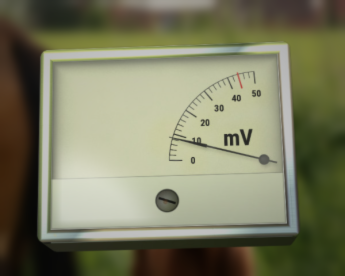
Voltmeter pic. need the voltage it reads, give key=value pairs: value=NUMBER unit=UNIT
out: value=8 unit=mV
